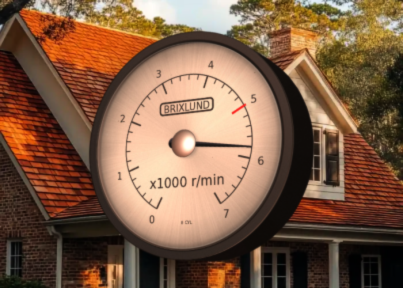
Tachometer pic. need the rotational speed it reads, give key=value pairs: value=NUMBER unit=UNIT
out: value=5800 unit=rpm
